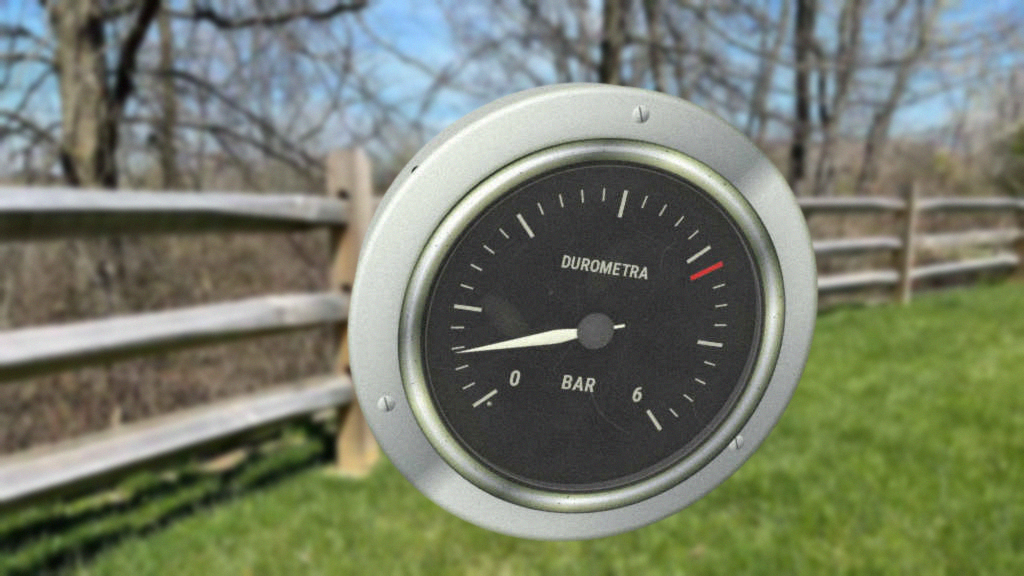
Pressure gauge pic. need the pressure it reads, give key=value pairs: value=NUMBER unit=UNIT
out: value=0.6 unit=bar
